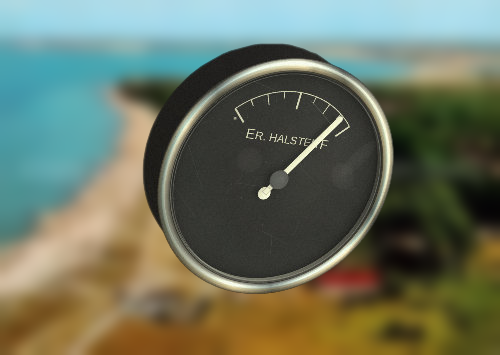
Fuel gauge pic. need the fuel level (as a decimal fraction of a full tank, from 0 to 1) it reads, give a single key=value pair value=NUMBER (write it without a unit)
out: value=0.875
